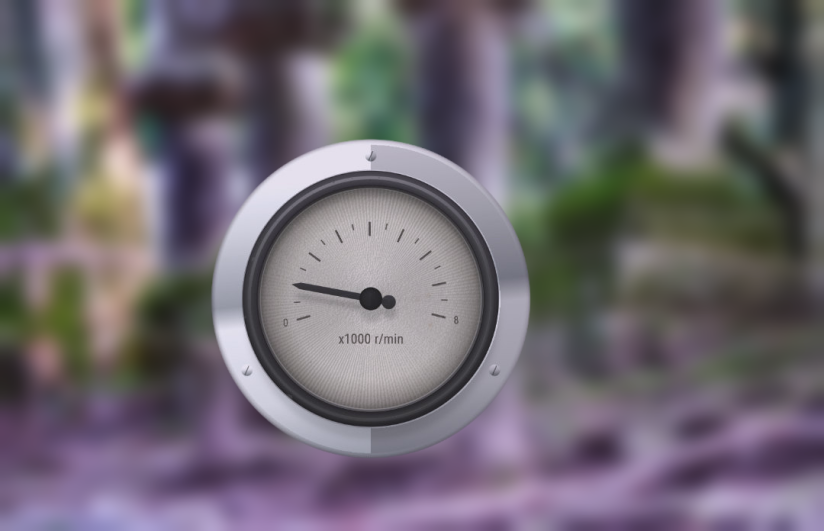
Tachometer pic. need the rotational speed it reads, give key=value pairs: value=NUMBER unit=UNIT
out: value=1000 unit=rpm
